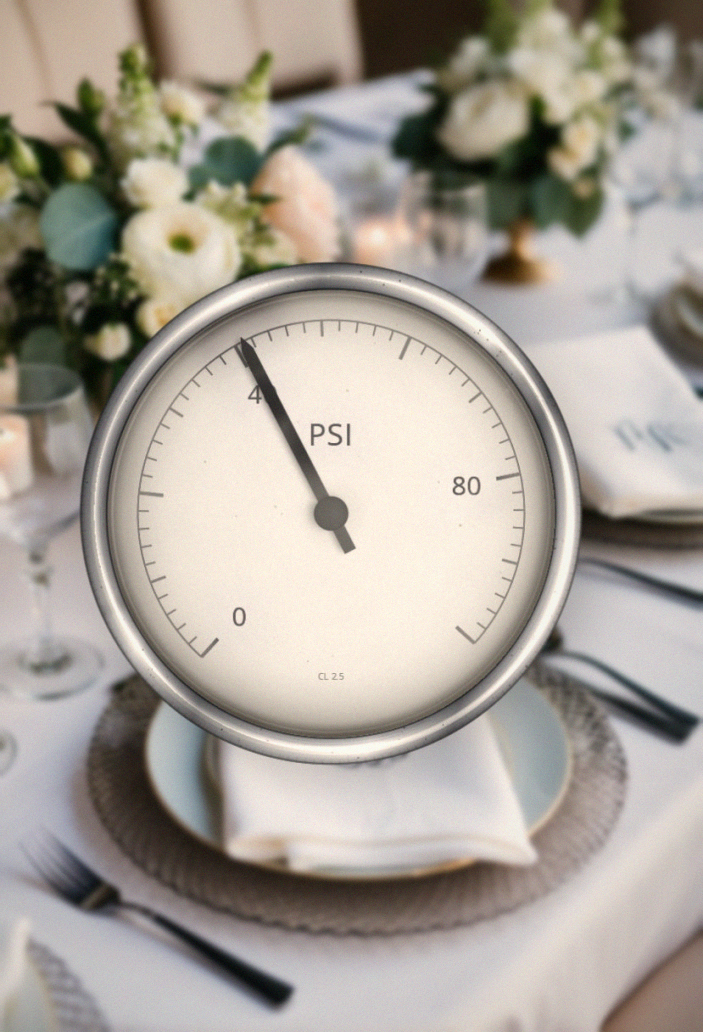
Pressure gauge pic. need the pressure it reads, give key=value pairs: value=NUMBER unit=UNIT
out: value=41 unit=psi
